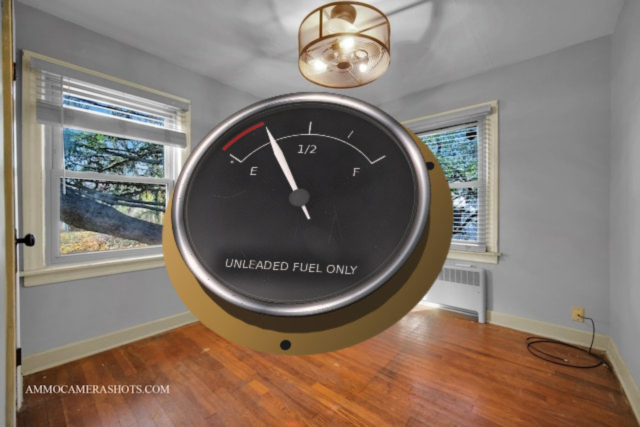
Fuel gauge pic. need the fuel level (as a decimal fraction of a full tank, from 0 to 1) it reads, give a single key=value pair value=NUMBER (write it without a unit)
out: value=0.25
